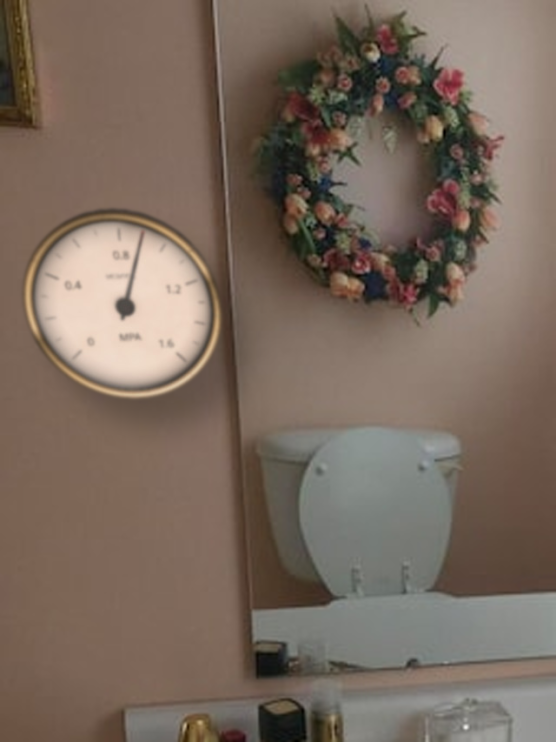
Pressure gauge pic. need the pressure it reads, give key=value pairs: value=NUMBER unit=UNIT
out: value=0.9 unit=MPa
